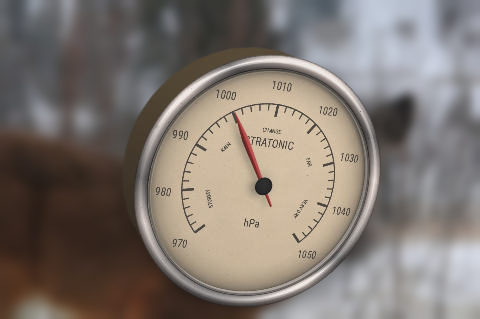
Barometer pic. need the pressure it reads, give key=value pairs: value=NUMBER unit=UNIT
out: value=1000 unit=hPa
